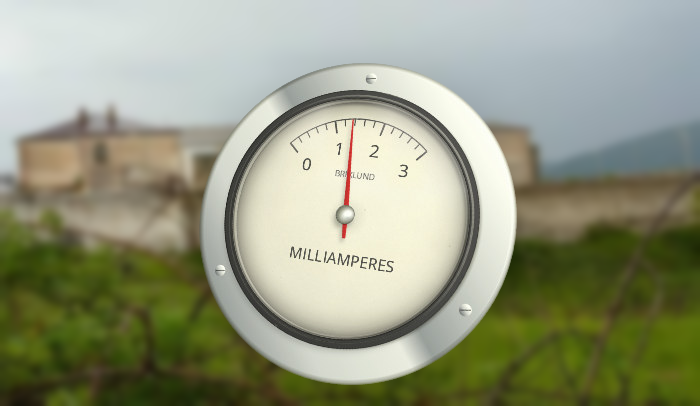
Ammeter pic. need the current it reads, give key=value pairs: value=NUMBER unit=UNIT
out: value=1.4 unit=mA
